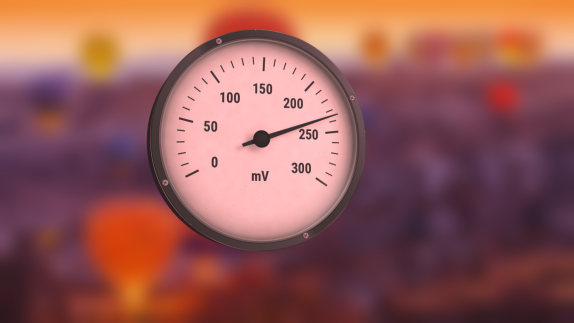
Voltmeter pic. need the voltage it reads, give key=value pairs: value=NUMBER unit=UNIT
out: value=235 unit=mV
